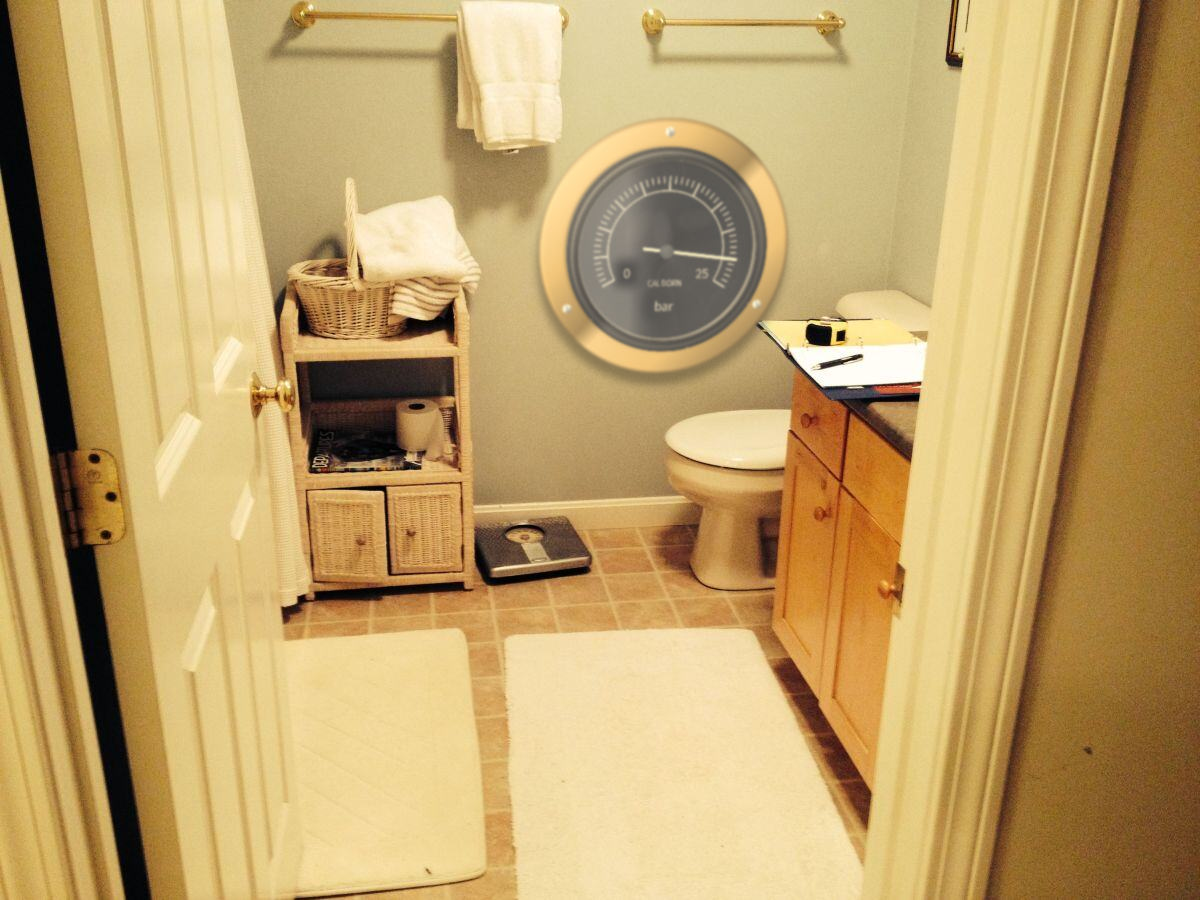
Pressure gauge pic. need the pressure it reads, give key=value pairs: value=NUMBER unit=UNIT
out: value=22.5 unit=bar
